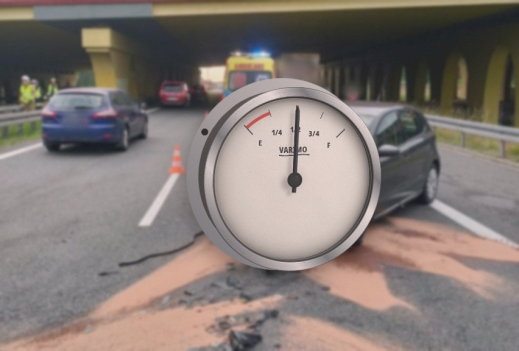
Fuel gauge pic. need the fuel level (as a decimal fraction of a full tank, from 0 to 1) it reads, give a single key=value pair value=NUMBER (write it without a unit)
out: value=0.5
